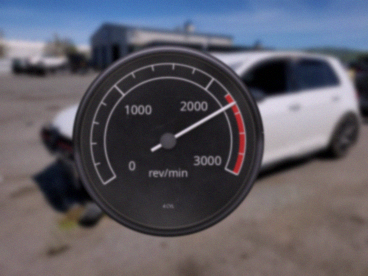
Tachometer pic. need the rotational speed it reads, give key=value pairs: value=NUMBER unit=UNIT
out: value=2300 unit=rpm
